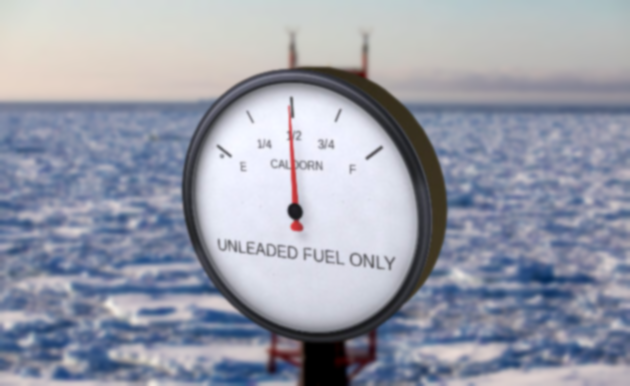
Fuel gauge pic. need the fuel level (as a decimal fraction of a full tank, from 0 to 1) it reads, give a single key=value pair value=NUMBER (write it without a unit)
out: value=0.5
